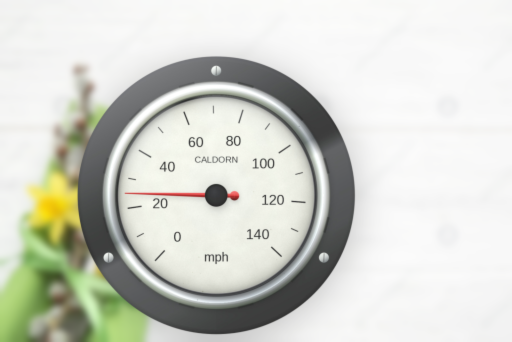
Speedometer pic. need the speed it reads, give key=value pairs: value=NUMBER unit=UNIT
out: value=25 unit=mph
